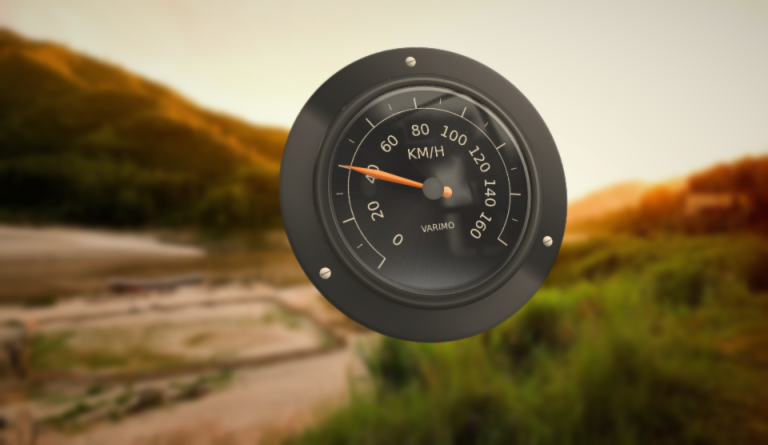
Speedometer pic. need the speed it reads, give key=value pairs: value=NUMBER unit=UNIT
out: value=40 unit=km/h
